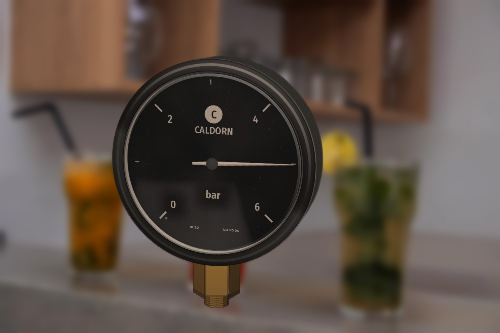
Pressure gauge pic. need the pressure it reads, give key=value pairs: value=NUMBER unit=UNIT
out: value=5 unit=bar
